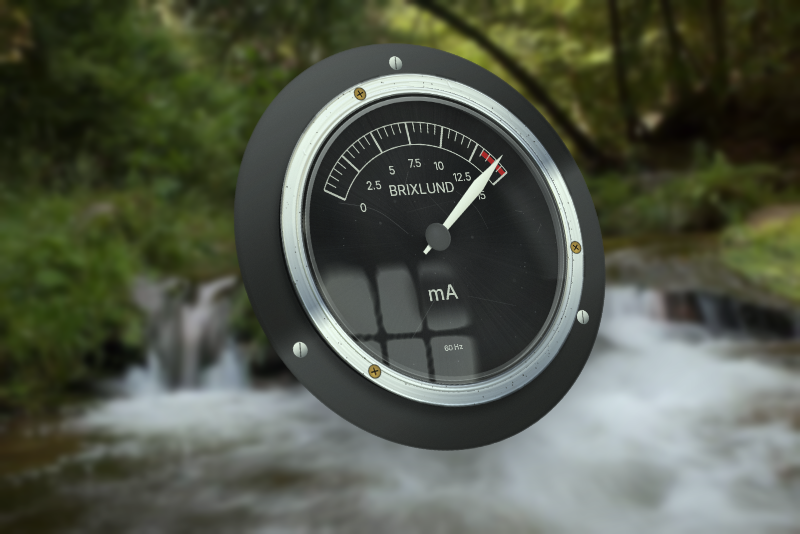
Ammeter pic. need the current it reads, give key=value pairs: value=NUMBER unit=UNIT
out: value=14 unit=mA
